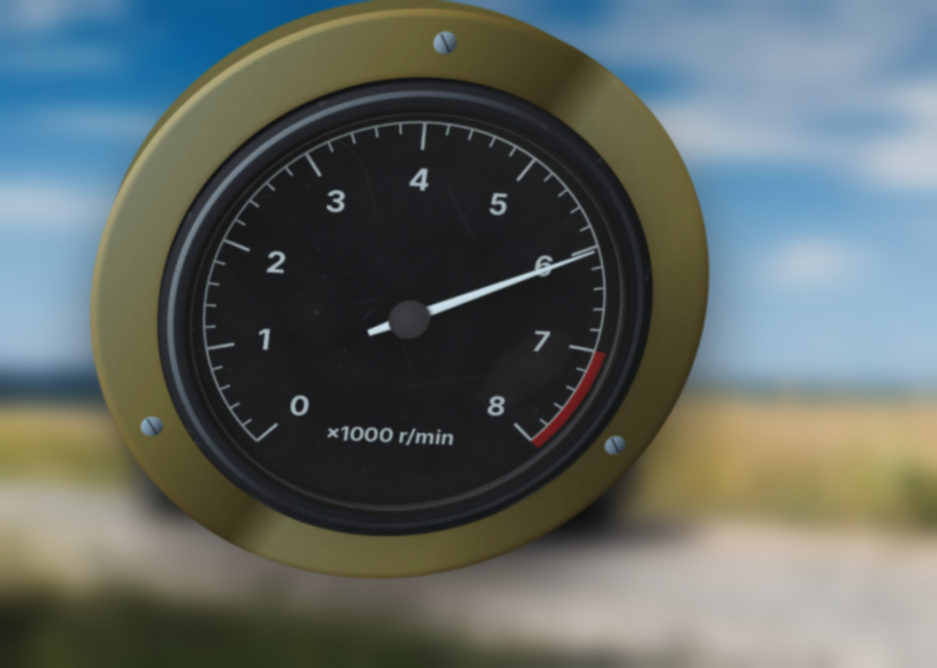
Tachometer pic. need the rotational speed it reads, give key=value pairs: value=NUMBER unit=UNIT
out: value=6000 unit=rpm
